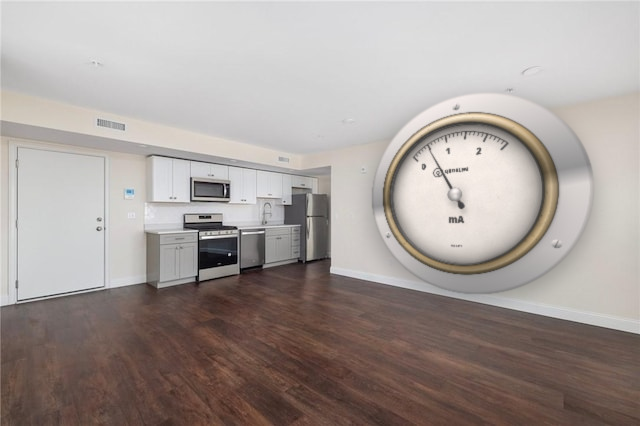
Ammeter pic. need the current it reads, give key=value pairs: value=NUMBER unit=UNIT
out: value=0.5 unit=mA
